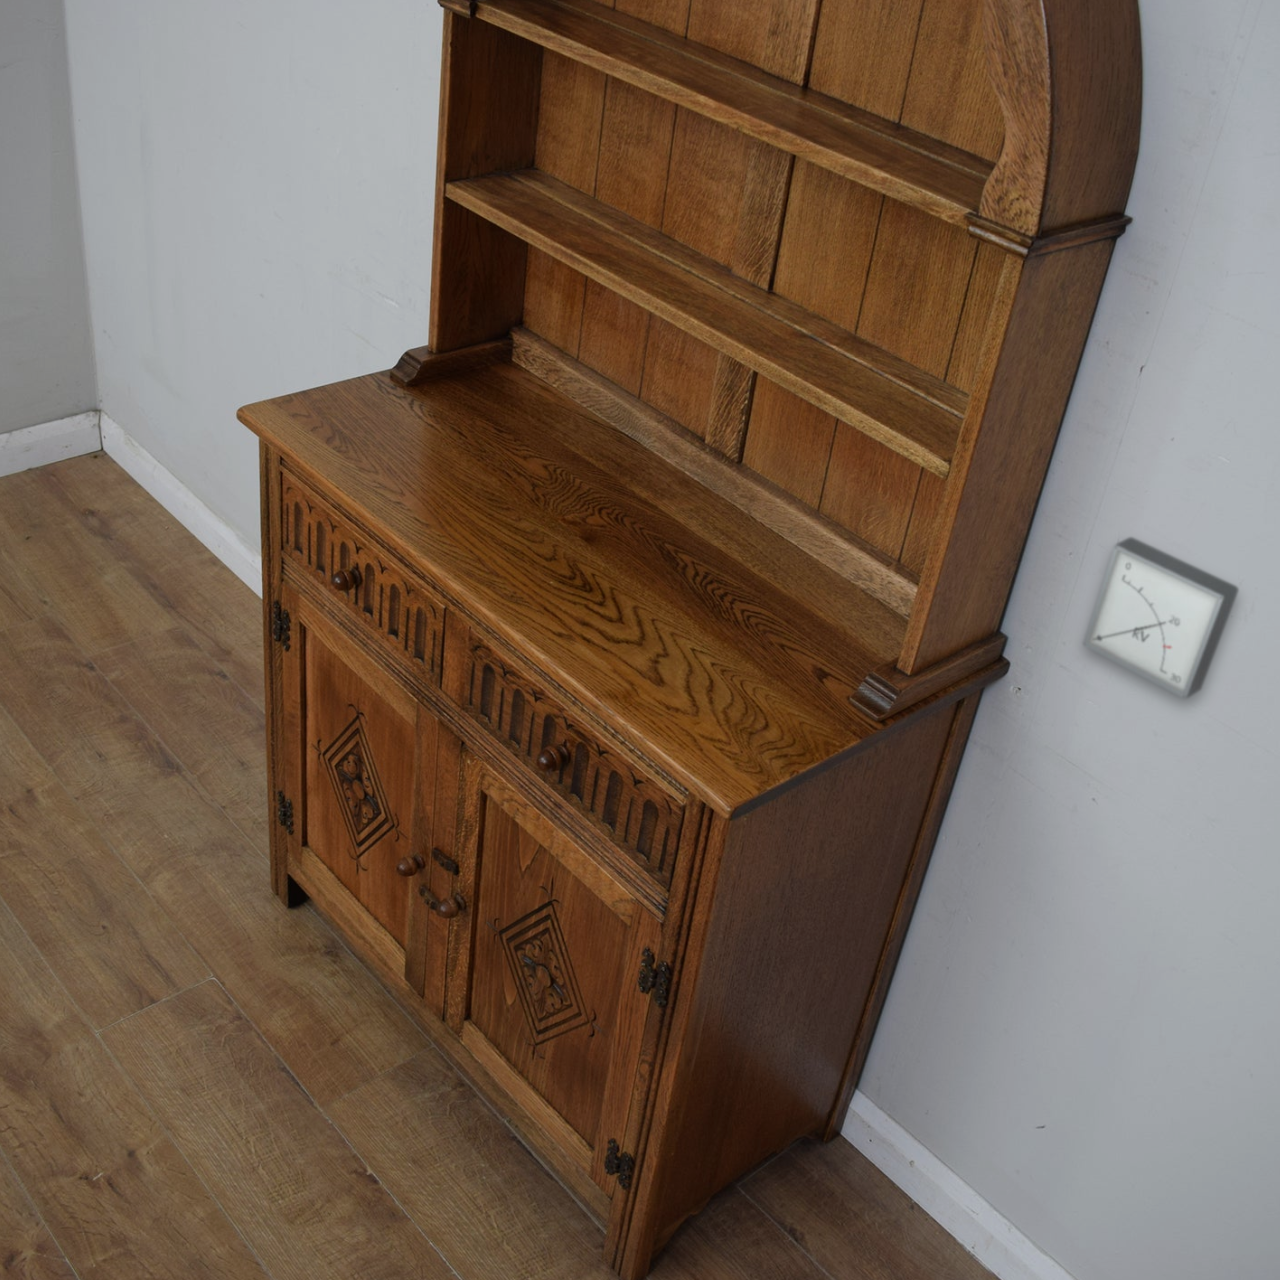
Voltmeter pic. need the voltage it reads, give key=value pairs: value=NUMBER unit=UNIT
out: value=20 unit=kV
